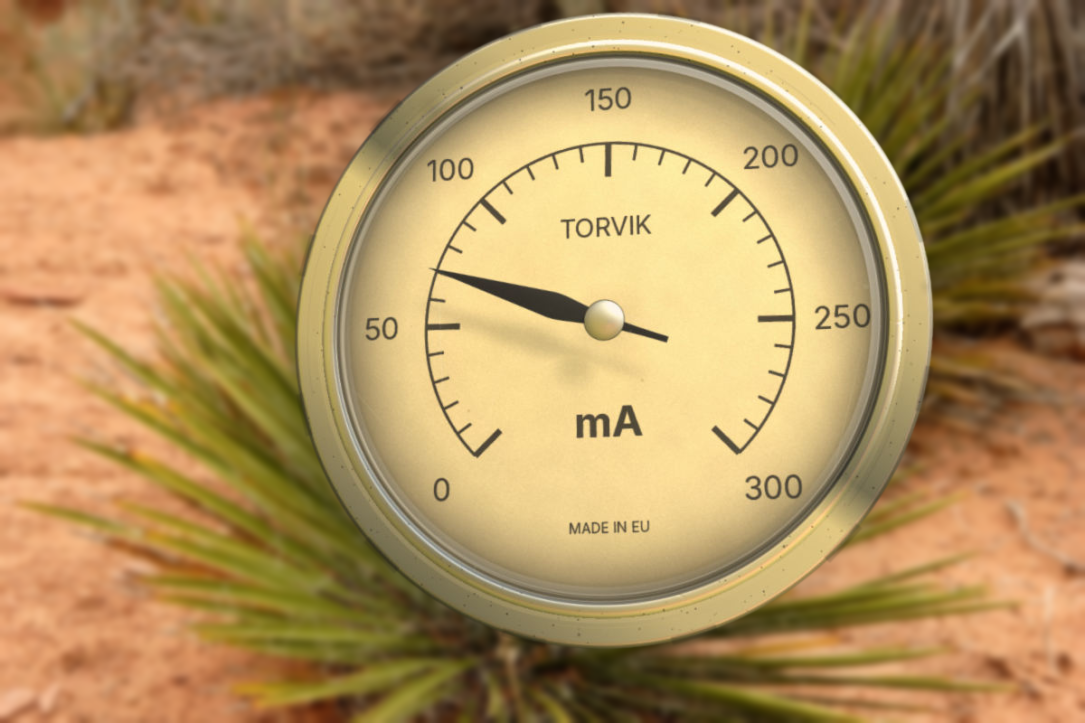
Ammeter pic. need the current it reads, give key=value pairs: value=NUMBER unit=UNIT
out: value=70 unit=mA
